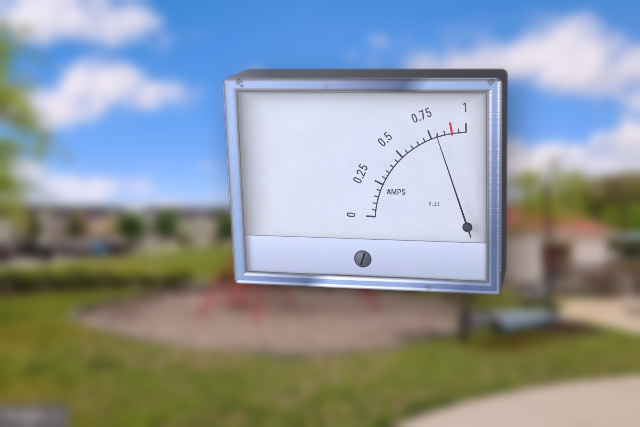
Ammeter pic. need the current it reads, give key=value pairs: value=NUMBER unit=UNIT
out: value=0.8 unit=A
